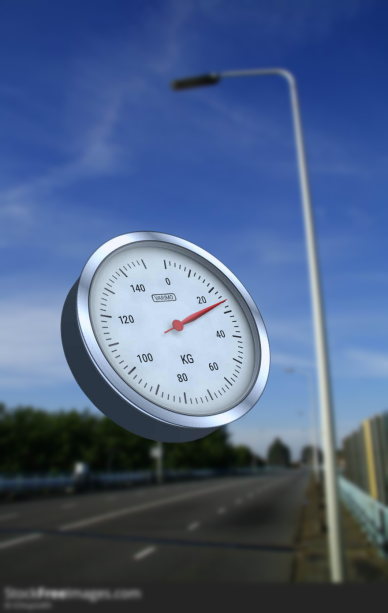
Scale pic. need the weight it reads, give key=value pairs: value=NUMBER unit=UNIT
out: value=26 unit=kg
